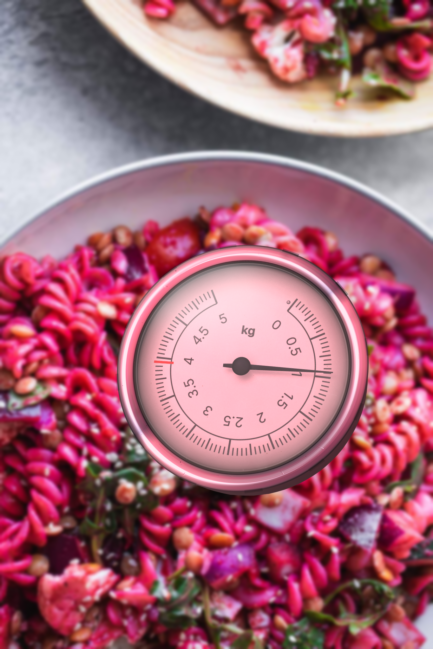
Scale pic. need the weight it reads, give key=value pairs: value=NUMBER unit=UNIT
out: value=0.95 unit=kg
